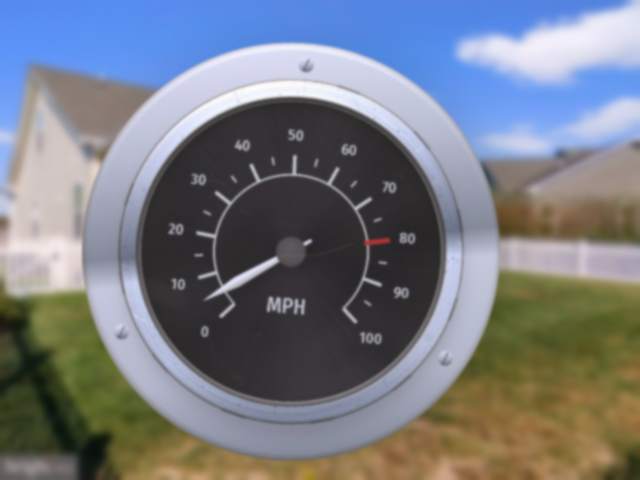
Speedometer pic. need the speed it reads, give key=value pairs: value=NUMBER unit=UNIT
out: value=5 unit=mph
